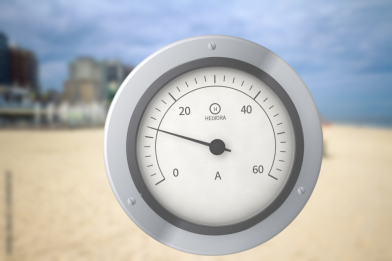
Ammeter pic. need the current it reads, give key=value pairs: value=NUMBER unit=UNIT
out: value=12 unit=A
